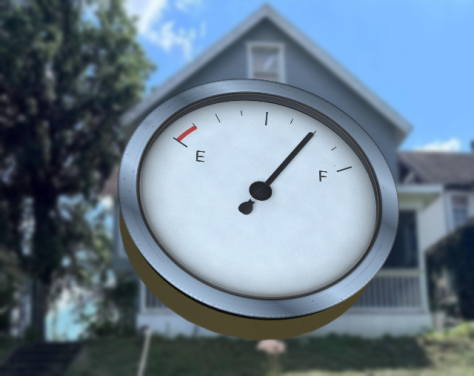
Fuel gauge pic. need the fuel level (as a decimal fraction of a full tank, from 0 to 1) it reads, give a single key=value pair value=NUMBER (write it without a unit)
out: value=0.75
